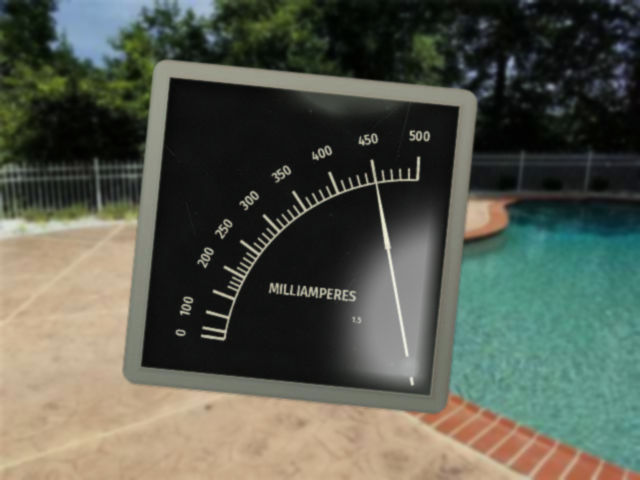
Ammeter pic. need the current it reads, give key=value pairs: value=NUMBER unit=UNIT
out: value=450 unit=mA
